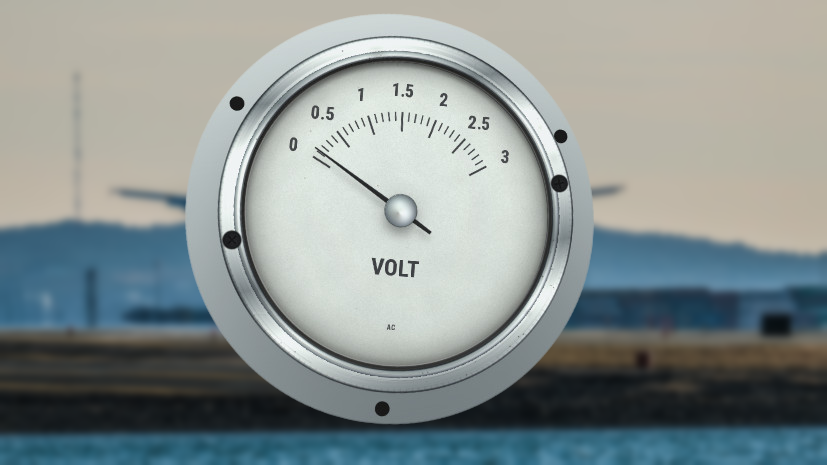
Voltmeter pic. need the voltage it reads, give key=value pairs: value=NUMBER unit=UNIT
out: value=0.1 unit=V
